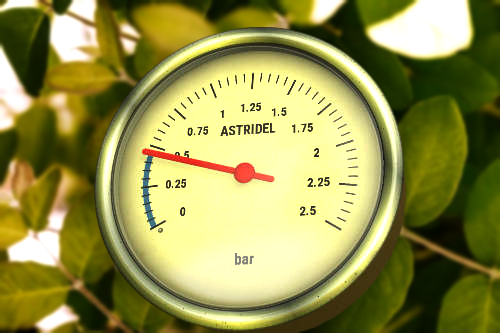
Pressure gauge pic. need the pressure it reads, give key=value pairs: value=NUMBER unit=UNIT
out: value=0.45 unit=bar
